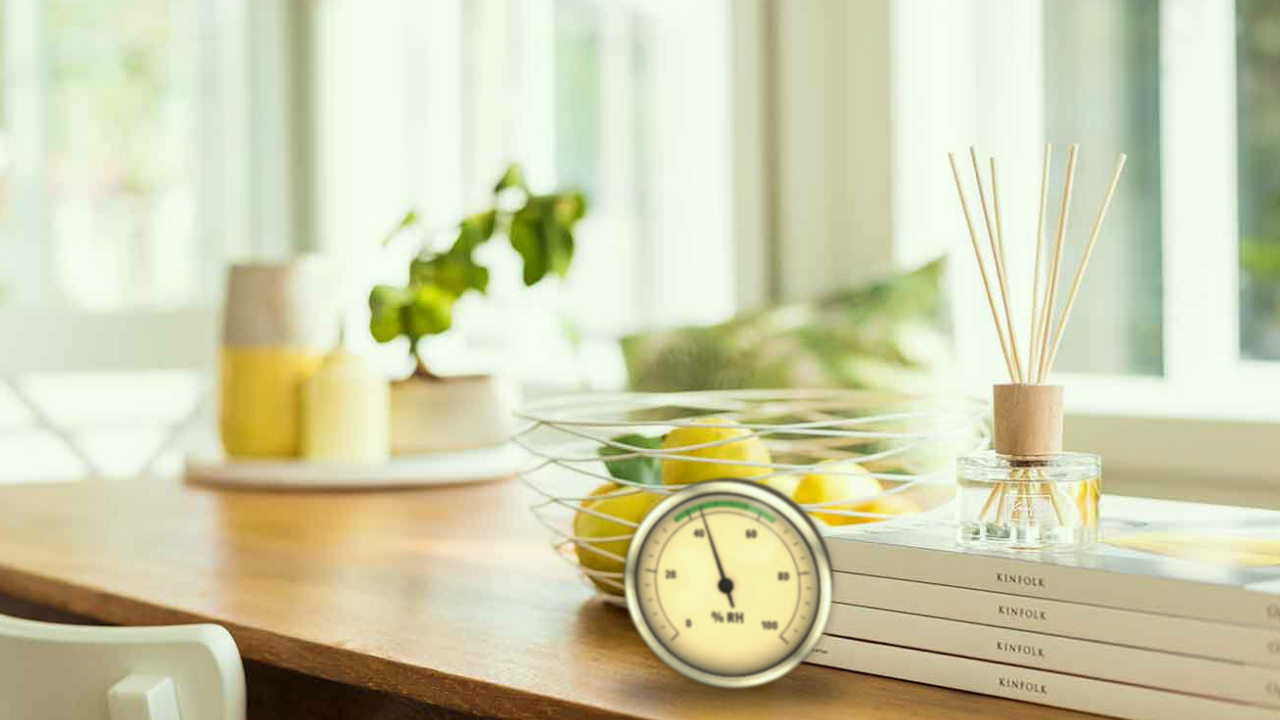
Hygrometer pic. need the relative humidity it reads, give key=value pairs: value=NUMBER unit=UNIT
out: value=44 unit=%
